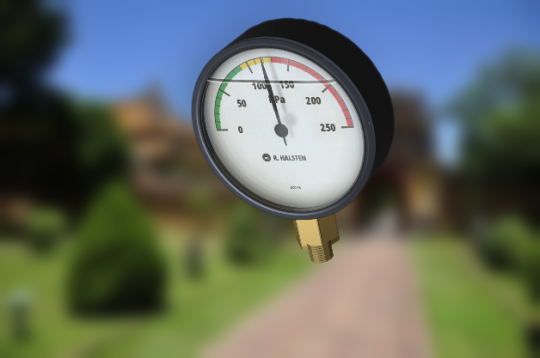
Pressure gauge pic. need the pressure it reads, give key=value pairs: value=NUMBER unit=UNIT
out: value=120 unit=kPa
